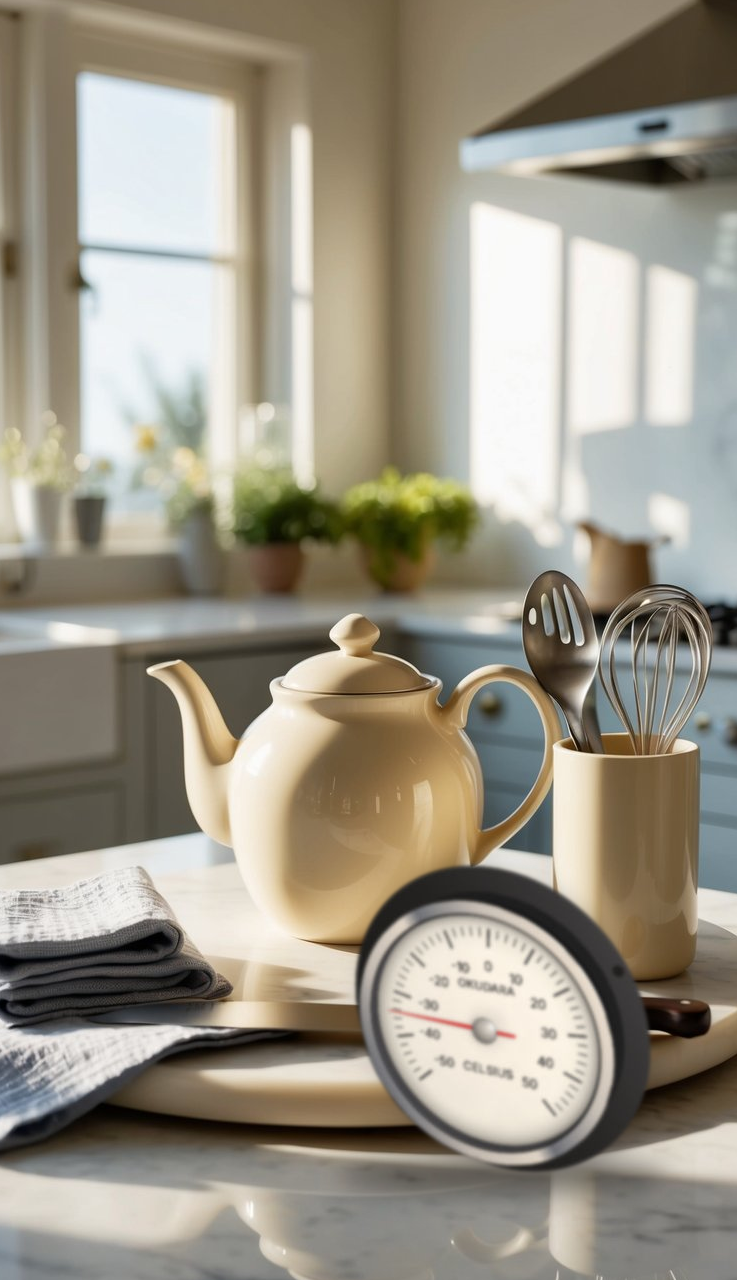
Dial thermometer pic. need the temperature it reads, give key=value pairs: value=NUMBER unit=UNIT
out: value=-34 unit=°C
